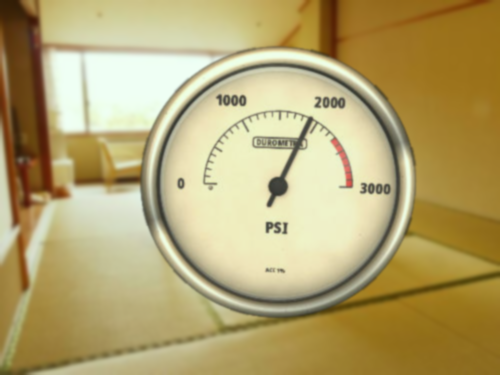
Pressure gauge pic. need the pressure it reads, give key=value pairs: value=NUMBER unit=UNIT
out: value=1900 unit=psi
